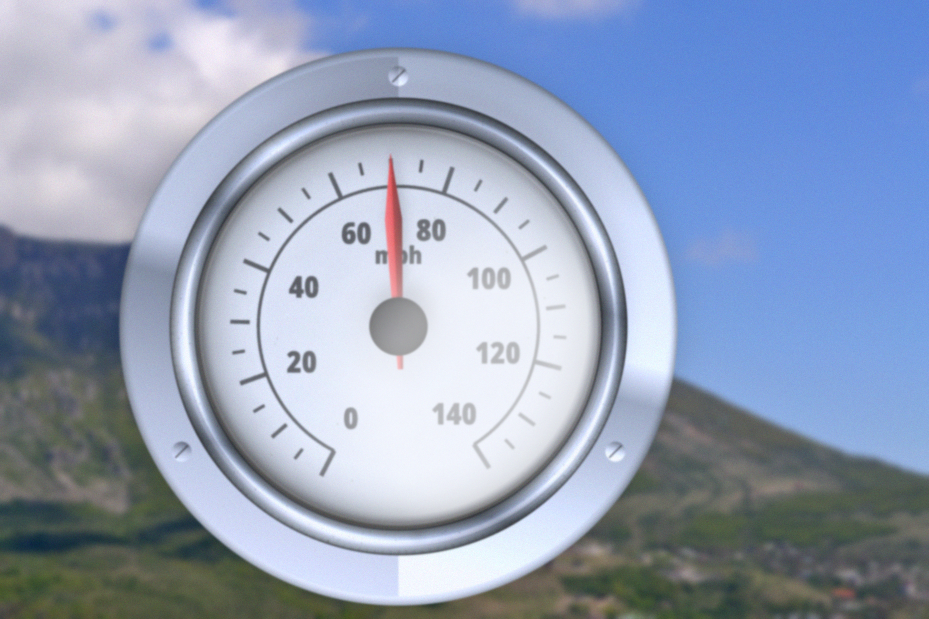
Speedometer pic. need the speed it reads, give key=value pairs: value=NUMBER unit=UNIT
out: value=70 unit=mph
